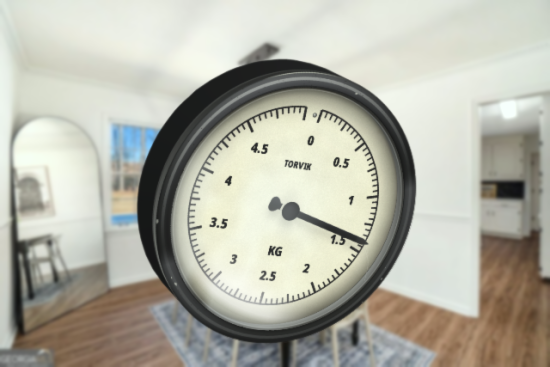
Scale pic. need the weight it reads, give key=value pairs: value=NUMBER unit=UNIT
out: value=1.4 unit=kg
